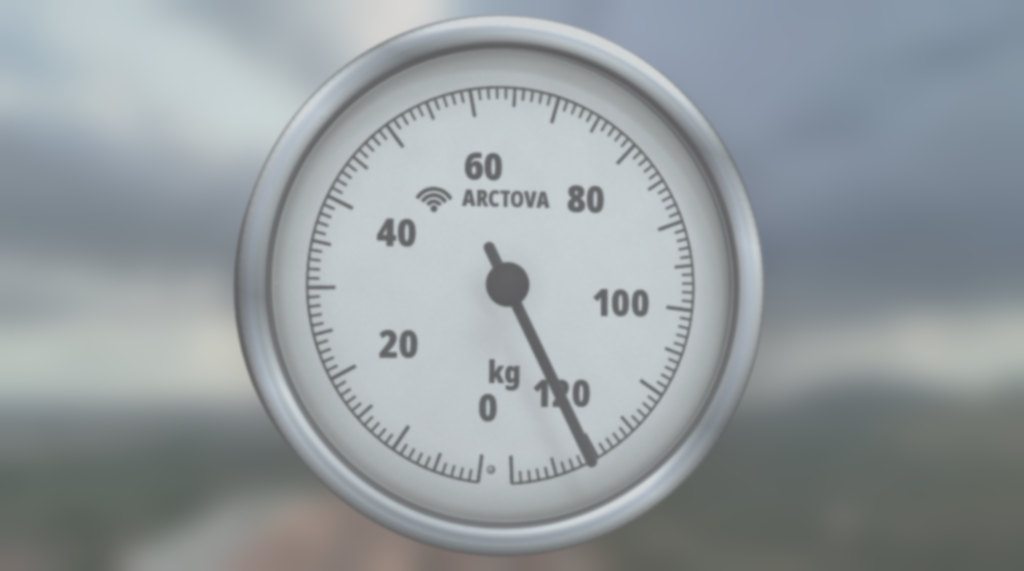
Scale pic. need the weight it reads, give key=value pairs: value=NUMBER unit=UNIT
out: value=121 unit=kg
